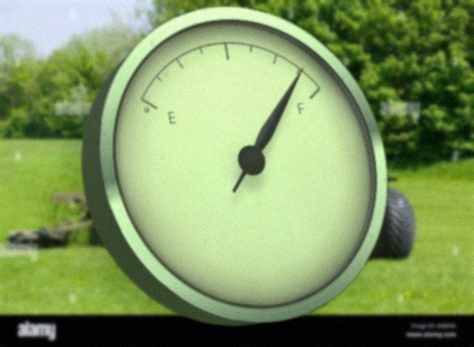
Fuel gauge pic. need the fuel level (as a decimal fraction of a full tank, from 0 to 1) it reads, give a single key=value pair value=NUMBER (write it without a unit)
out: value=0.875
